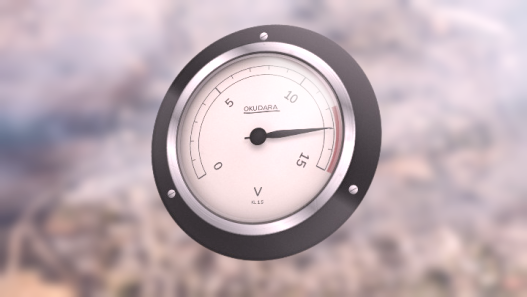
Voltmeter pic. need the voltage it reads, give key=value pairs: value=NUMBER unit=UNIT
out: value=13 unit=V
